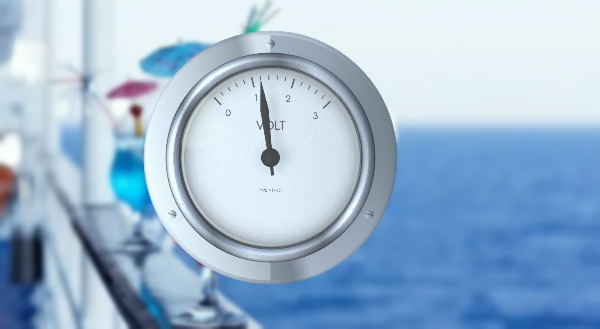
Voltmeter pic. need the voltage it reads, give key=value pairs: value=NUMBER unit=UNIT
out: value=1.2 unit=V
